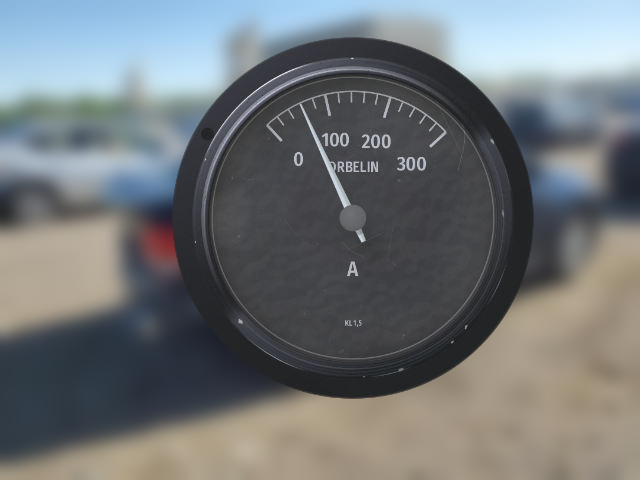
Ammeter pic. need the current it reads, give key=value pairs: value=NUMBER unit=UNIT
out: value=60 unit=A
